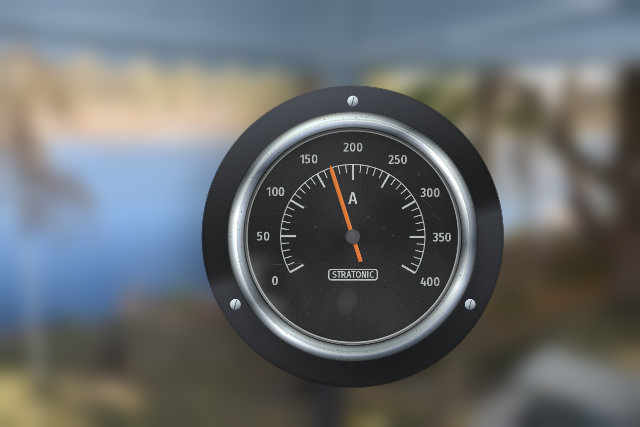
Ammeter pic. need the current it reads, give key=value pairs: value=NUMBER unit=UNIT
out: value=170 unit=A
